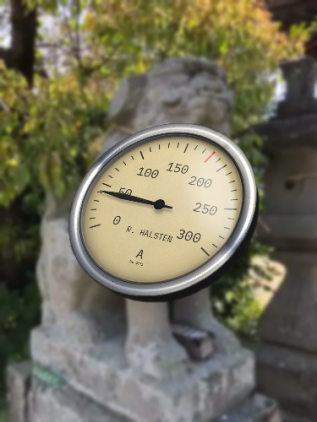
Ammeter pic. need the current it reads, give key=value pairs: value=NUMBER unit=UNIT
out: value=40 unit=A
